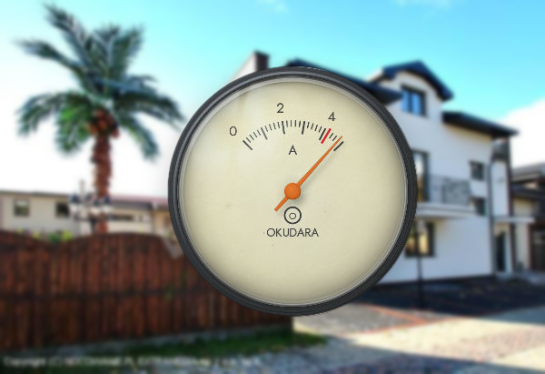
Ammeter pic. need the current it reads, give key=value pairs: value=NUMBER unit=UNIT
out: value=4.8 unit=A
